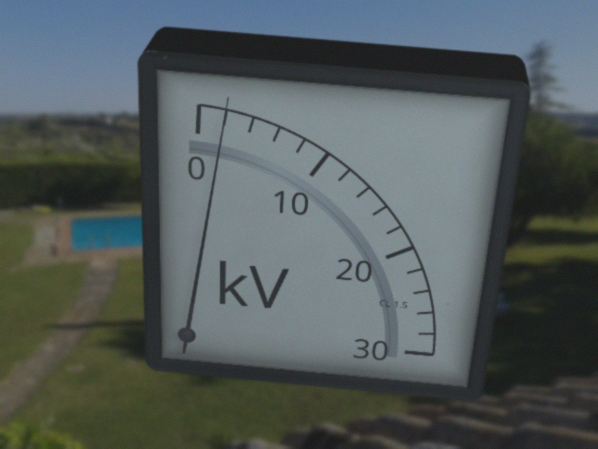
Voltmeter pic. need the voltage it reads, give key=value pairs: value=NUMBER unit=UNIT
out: value=2 unit=kV
